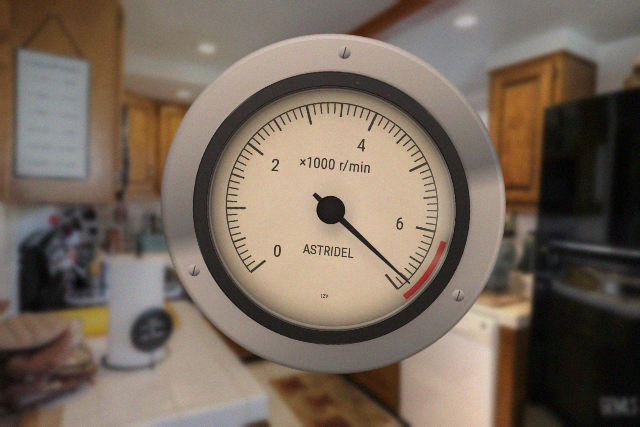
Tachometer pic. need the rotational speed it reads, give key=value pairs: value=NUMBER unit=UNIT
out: value=6800 unit=rpm
